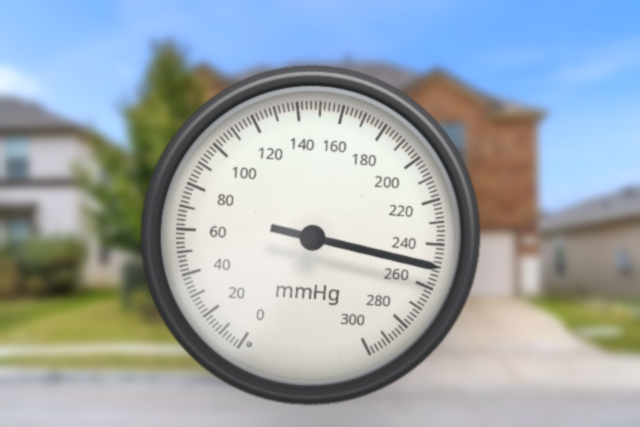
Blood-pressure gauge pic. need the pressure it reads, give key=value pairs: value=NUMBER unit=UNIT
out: value=250 unit=mmHg
